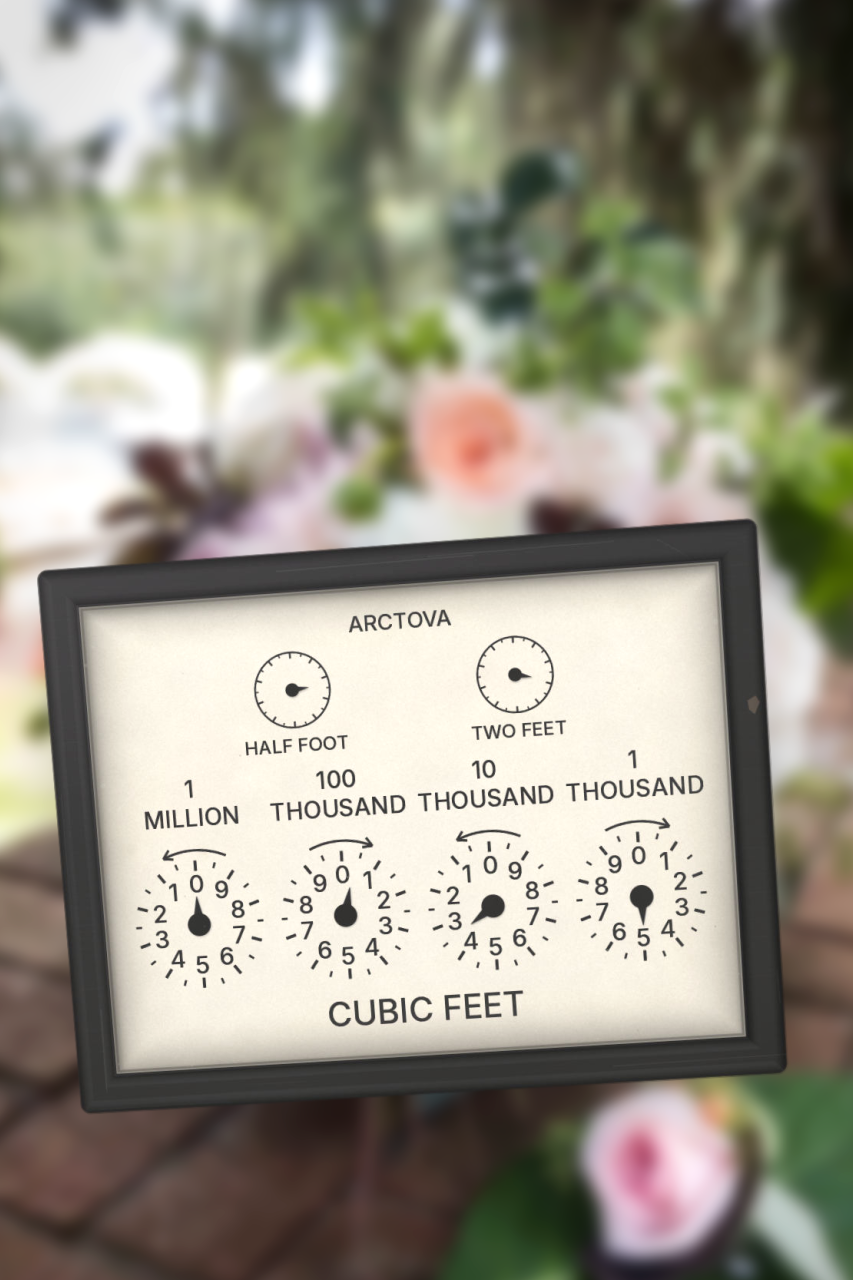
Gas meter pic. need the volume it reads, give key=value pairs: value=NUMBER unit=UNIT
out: value=3500 unit=ft³
